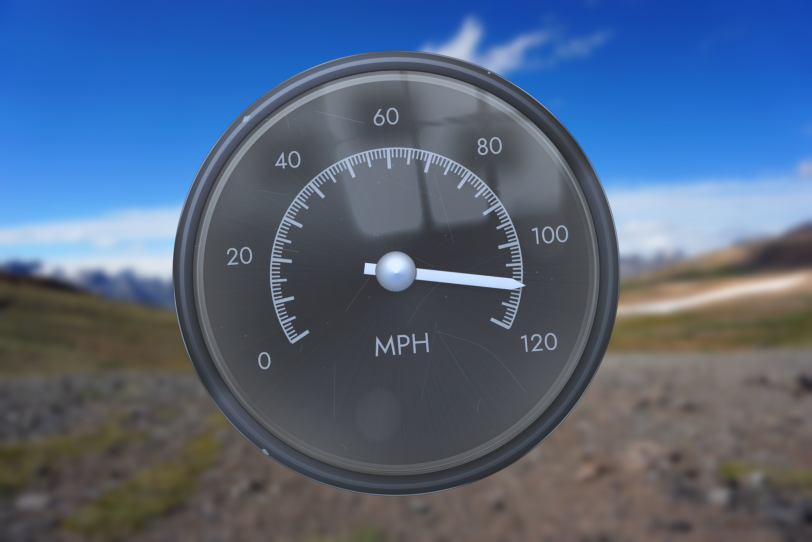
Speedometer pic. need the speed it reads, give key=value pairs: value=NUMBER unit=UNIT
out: value=110 unit=mph
